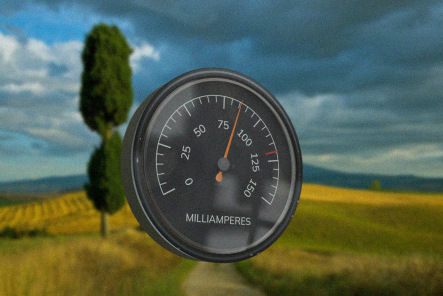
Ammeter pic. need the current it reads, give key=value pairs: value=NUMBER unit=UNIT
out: value=85 unit=mA
